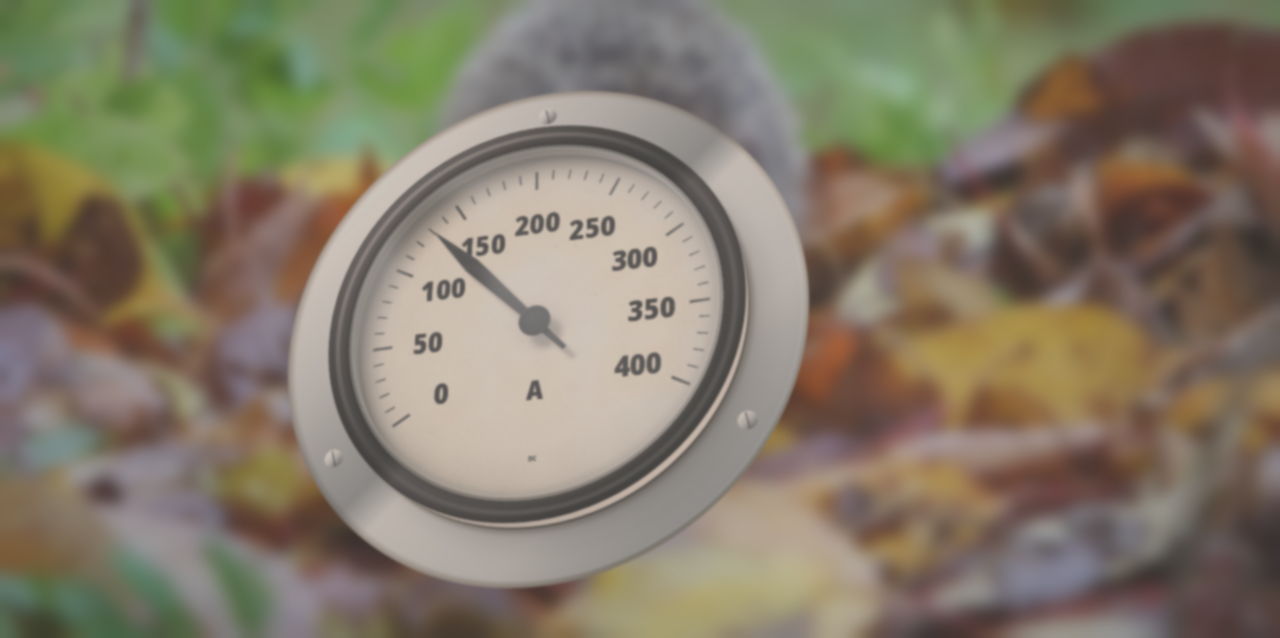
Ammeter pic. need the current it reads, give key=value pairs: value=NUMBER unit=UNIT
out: value=130 unit=A
